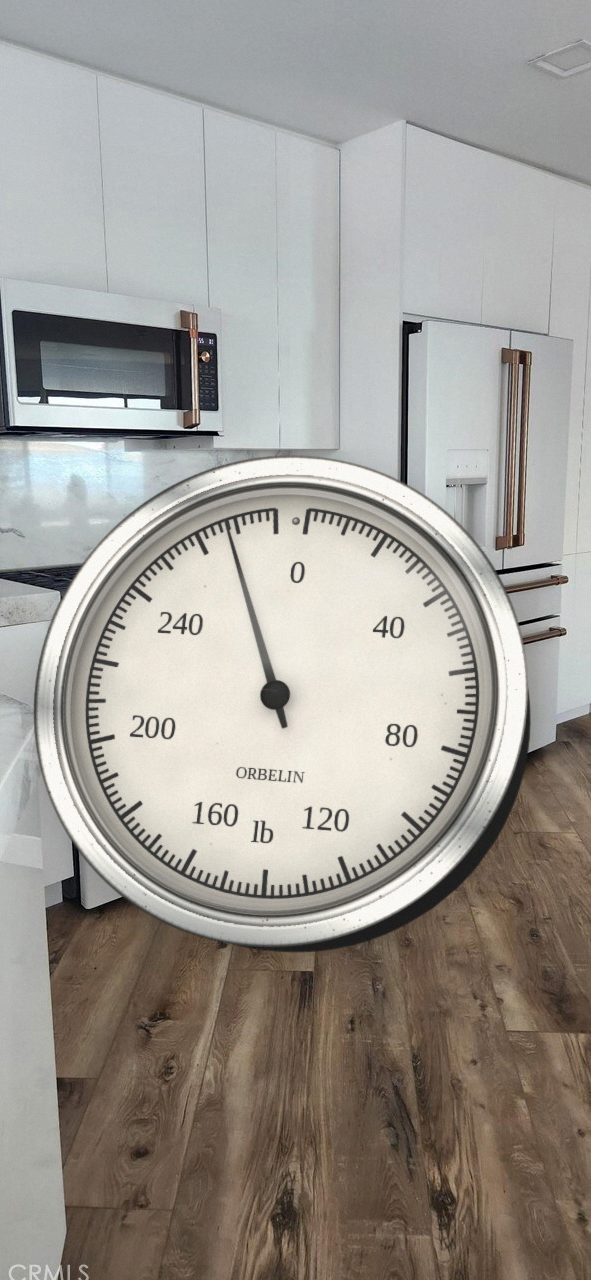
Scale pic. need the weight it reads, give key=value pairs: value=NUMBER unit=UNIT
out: value=268 unit=lb
